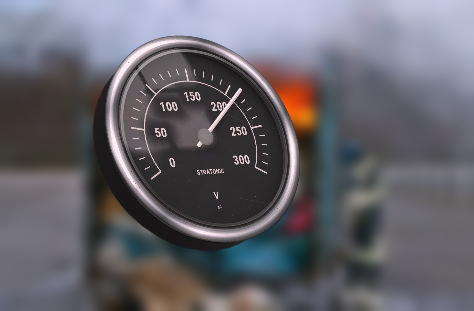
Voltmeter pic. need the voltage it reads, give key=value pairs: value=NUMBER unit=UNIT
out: value=210 unit=V
